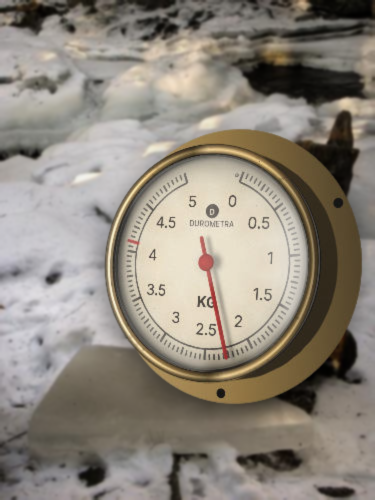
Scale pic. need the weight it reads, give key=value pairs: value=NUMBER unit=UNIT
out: value=2.25 unit=kg
